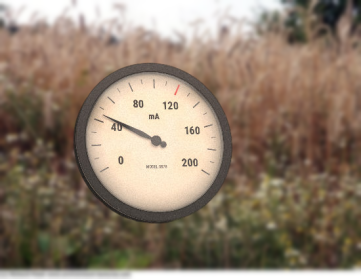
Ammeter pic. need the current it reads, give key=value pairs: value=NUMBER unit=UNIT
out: value=45 unit=mA
